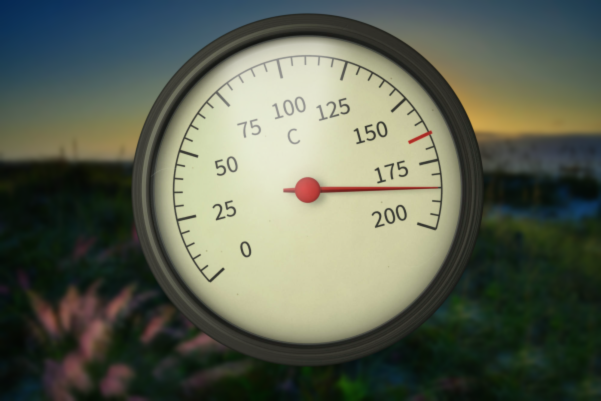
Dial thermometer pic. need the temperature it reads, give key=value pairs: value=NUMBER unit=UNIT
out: value=185 unit=°C
